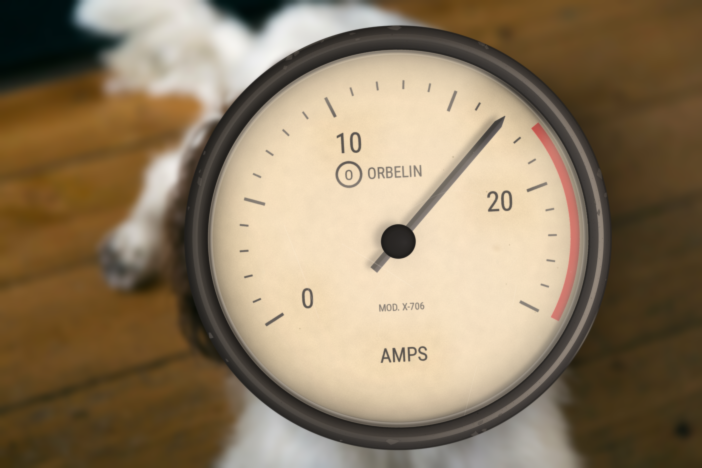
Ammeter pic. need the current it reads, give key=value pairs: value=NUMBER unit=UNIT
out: value=17 unit=A
